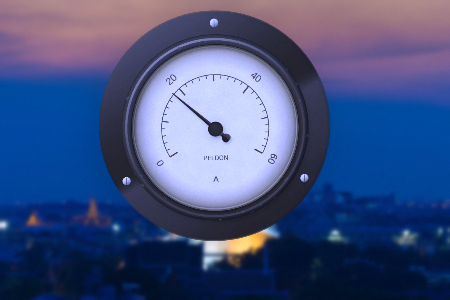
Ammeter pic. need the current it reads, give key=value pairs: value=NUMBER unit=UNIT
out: value=18 unit=A
